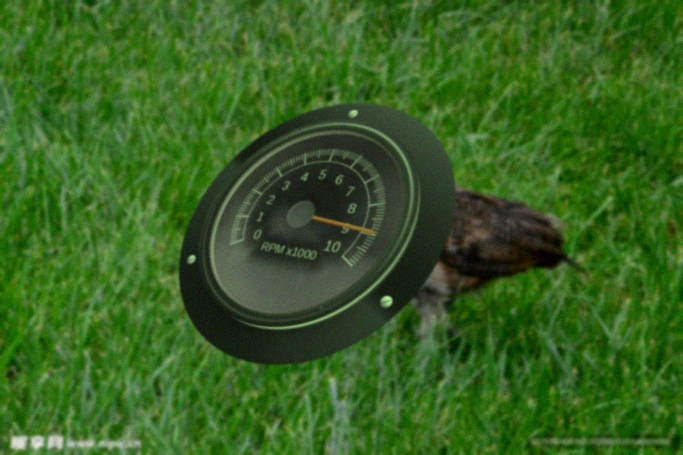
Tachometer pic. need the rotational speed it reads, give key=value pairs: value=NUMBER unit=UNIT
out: value=9000 unit=rpm
